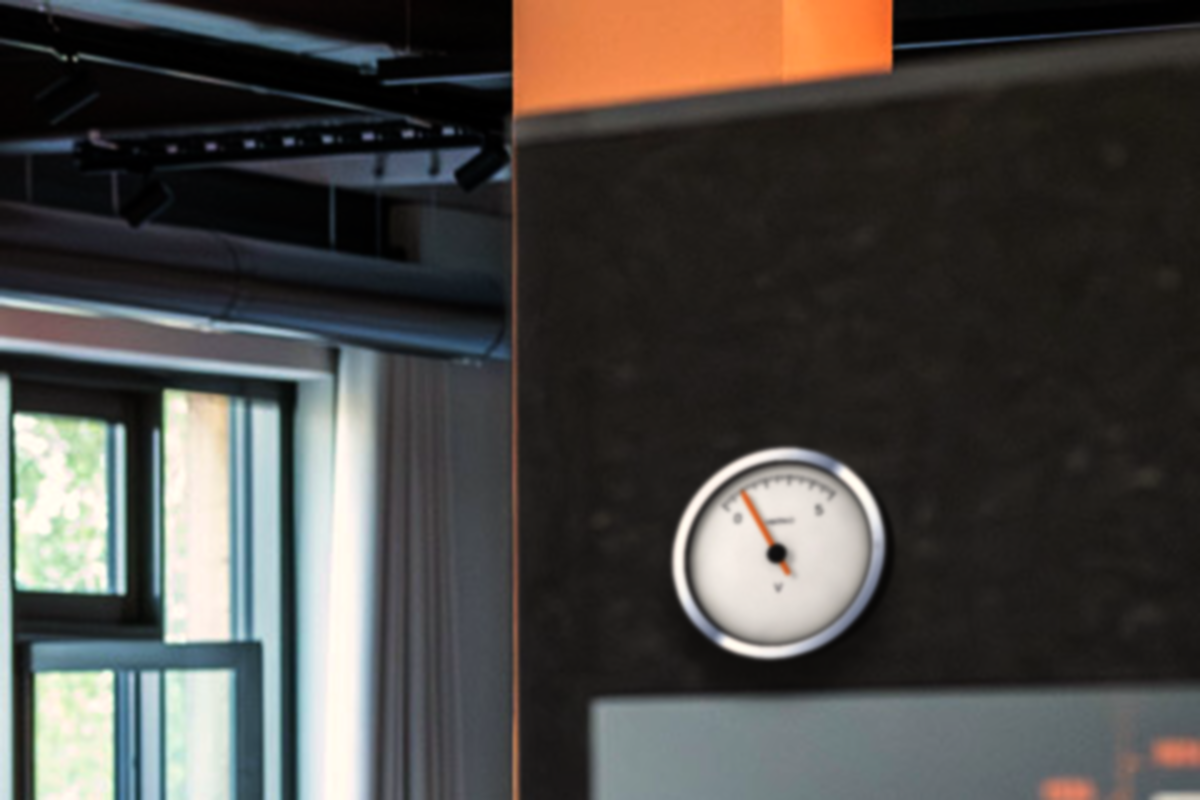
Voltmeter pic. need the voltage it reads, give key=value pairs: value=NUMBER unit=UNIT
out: value=1 unit=V
